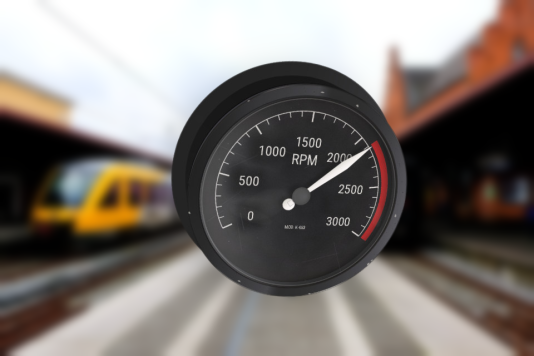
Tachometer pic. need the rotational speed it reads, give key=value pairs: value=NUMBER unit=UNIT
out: value=2100 unit=rpm
